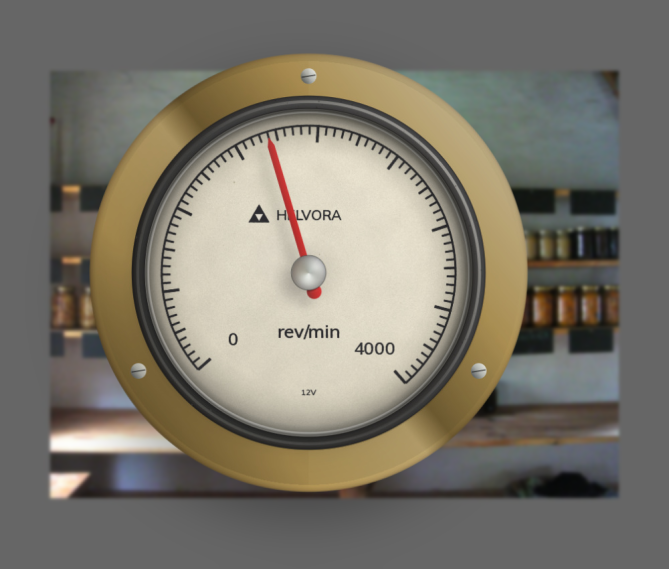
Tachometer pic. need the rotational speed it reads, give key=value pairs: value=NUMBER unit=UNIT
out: value=1700 unit=rpm
